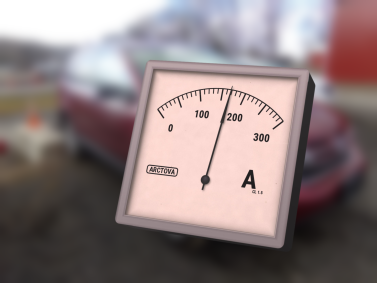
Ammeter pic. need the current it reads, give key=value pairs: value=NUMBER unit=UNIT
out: value=170 unit=A
